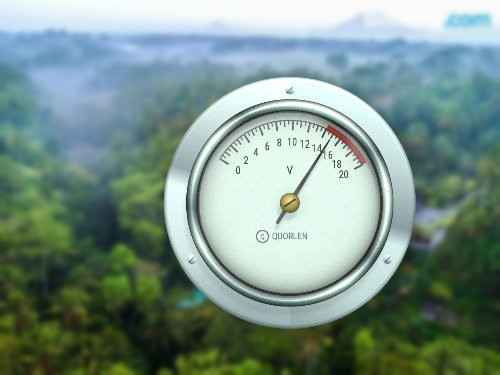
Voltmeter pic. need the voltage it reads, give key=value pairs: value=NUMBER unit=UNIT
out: value=15 unit=V
